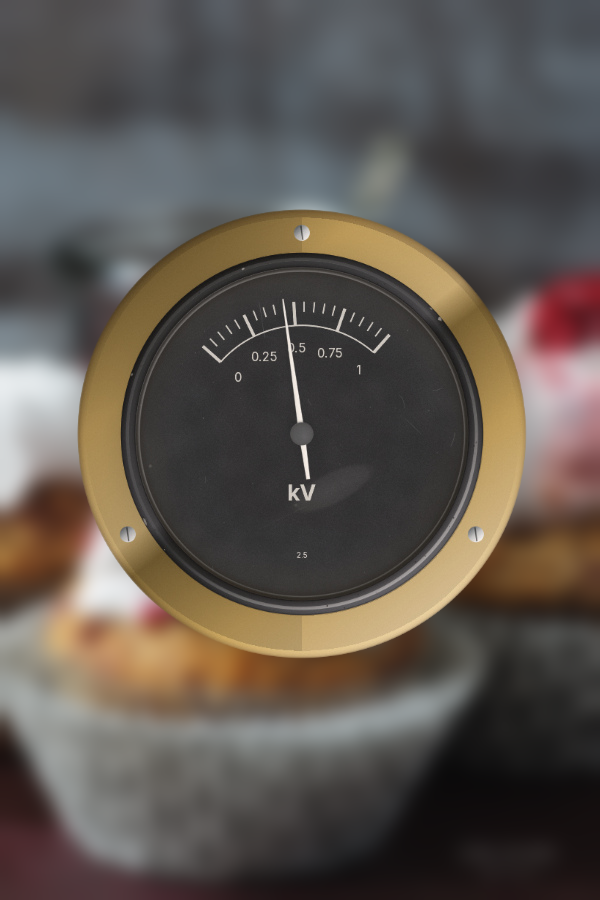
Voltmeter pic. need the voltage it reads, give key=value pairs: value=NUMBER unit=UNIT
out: value=0.45 unit=kV
